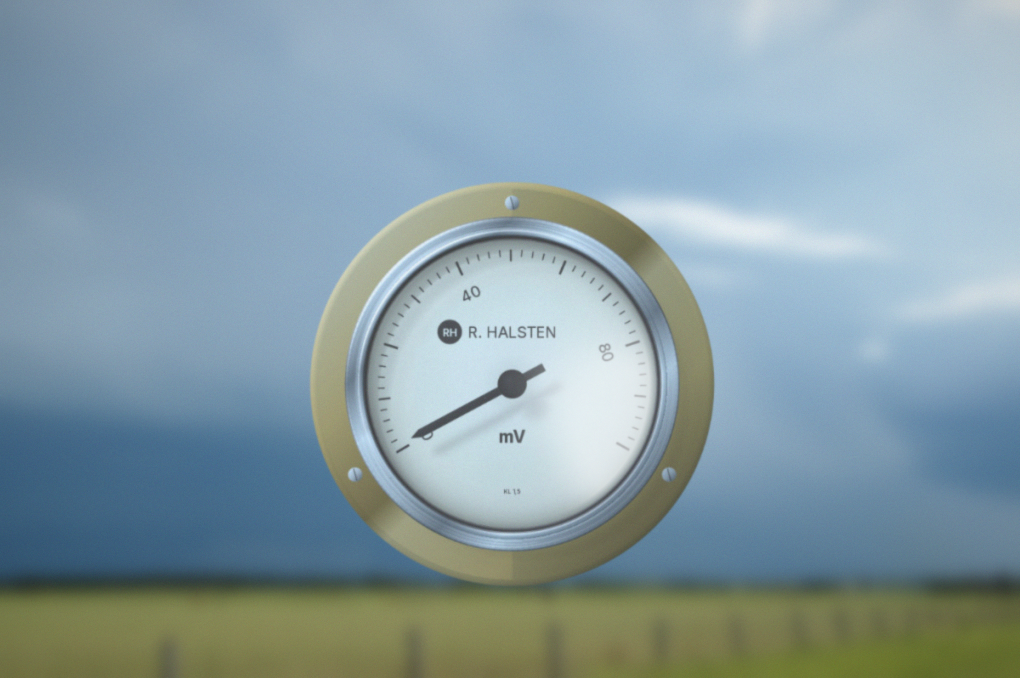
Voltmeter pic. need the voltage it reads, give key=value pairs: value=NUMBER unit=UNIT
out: value=1 unit=mV
